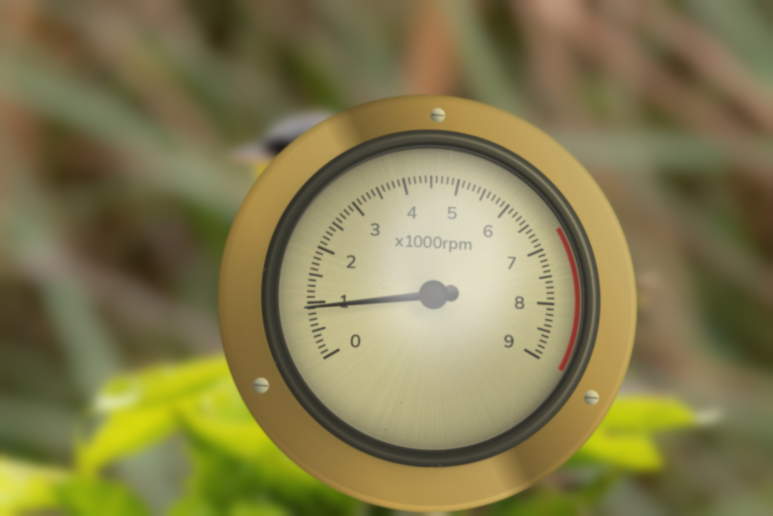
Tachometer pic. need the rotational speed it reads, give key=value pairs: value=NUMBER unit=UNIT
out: value=900 unit=rpm
